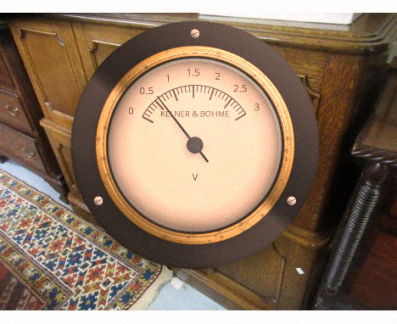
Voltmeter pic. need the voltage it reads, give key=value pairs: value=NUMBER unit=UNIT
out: value=0.6 unit=V
